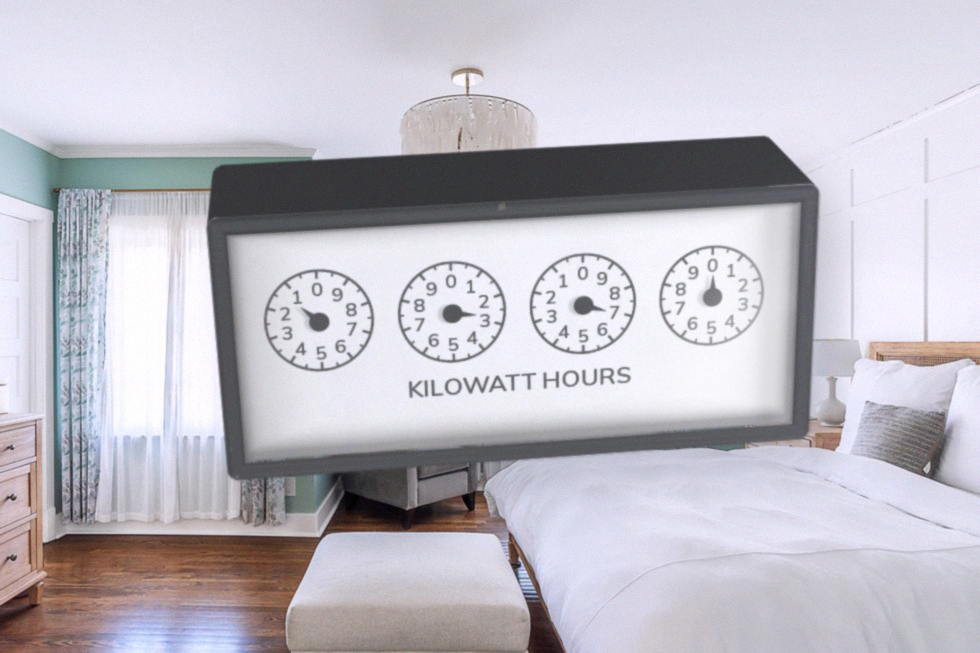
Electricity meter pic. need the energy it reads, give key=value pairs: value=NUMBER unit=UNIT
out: value=1270 unit=kWh
